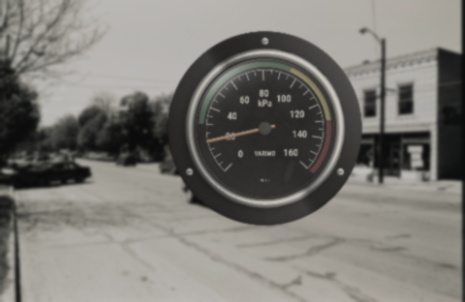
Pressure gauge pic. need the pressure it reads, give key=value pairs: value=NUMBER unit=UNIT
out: value=20 unit=kPa
